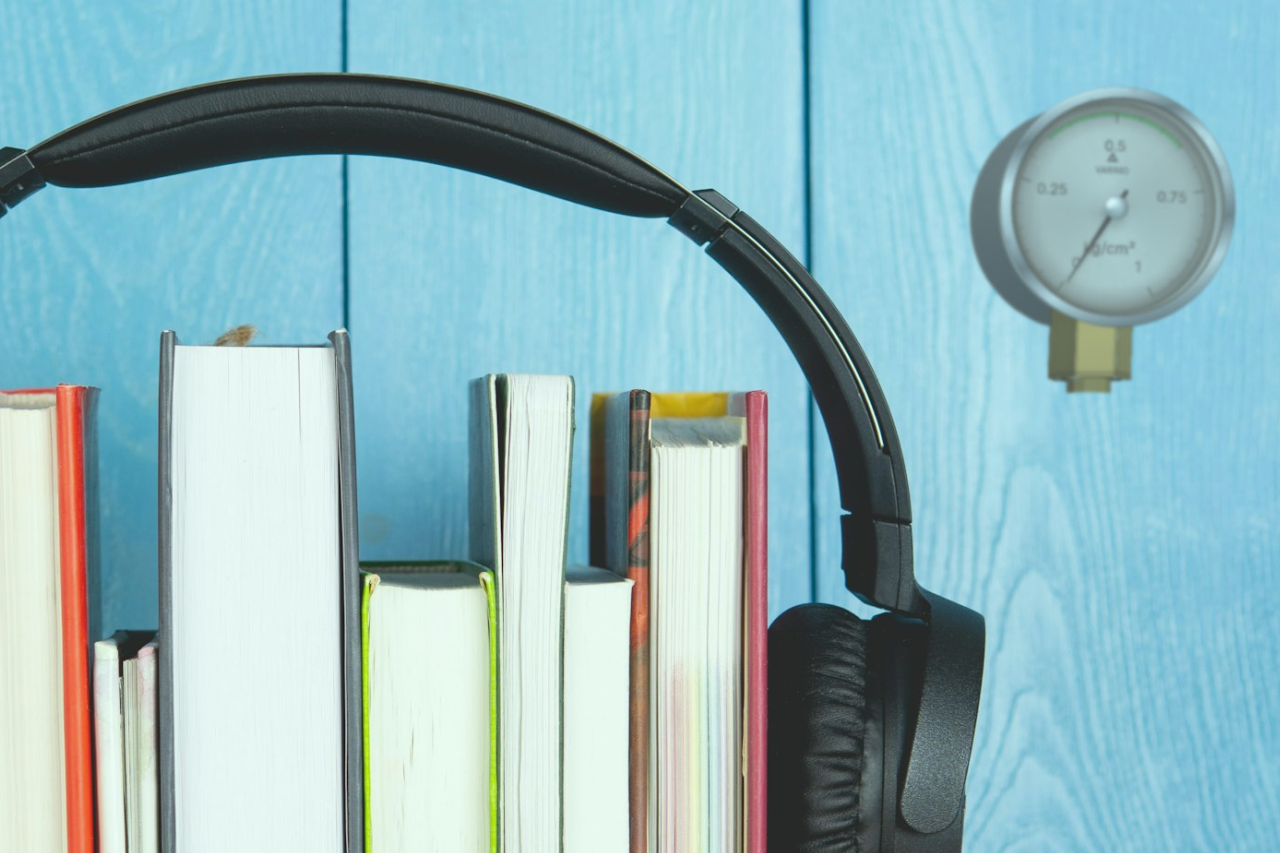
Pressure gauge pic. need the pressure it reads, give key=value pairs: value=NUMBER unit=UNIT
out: value=0 unit=kg/cm²
